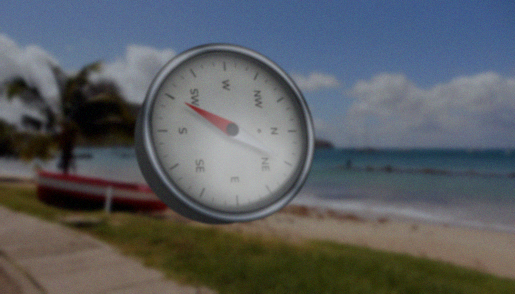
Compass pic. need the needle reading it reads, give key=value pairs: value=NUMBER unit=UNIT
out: value=210 unit=°
